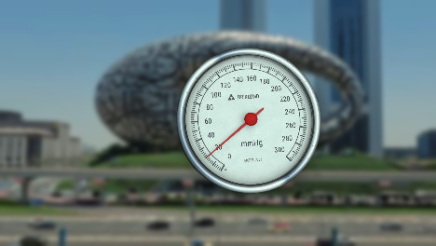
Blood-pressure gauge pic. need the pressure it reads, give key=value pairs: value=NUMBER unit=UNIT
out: value=20 unit=mmHg
